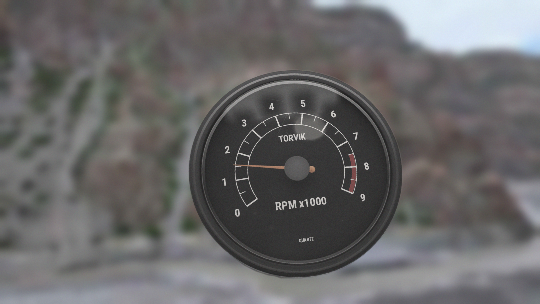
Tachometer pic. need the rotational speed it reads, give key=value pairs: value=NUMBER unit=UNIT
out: value=1500 unit=rpm
